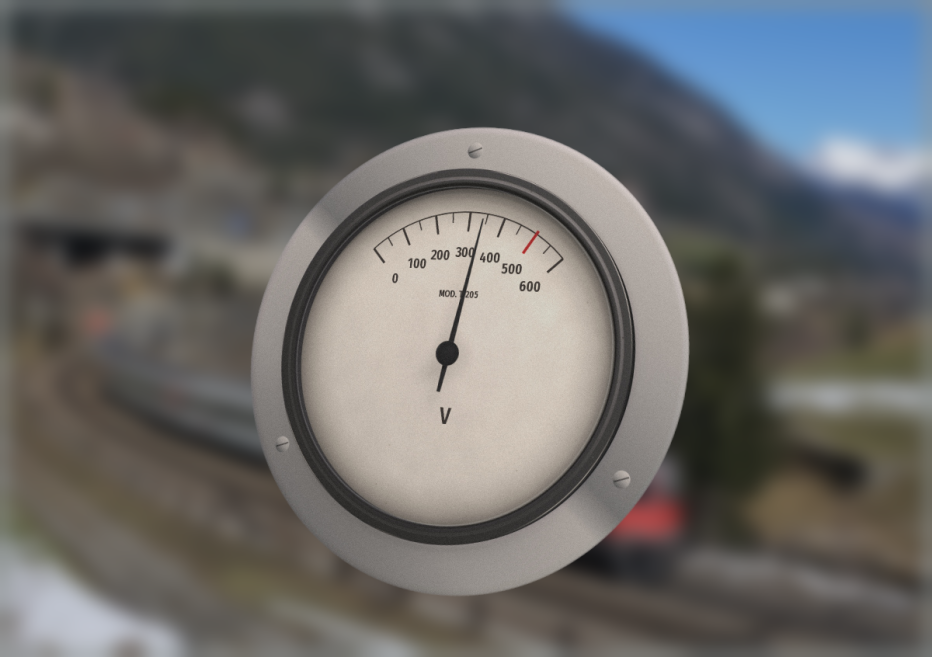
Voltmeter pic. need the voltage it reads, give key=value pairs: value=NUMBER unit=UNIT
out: value=350 unit=V
